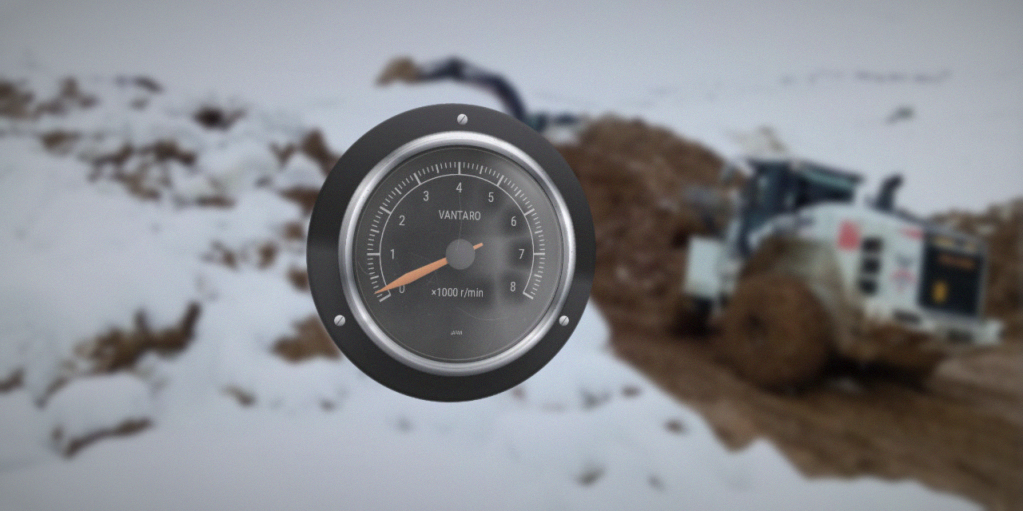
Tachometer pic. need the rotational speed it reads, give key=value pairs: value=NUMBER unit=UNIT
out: value=200 unit=rpm
